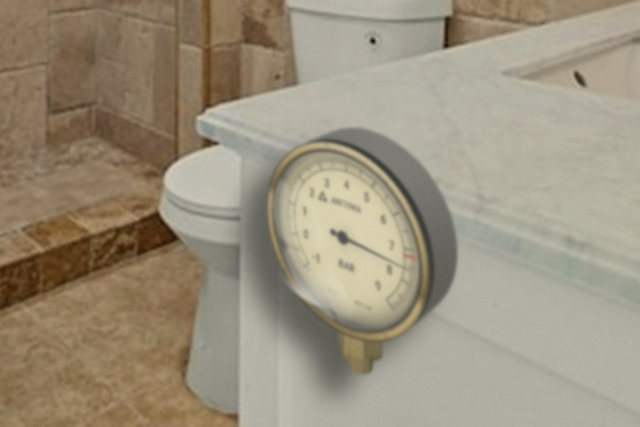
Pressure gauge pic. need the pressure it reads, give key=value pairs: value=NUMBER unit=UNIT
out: value=7.5 unit=bar
